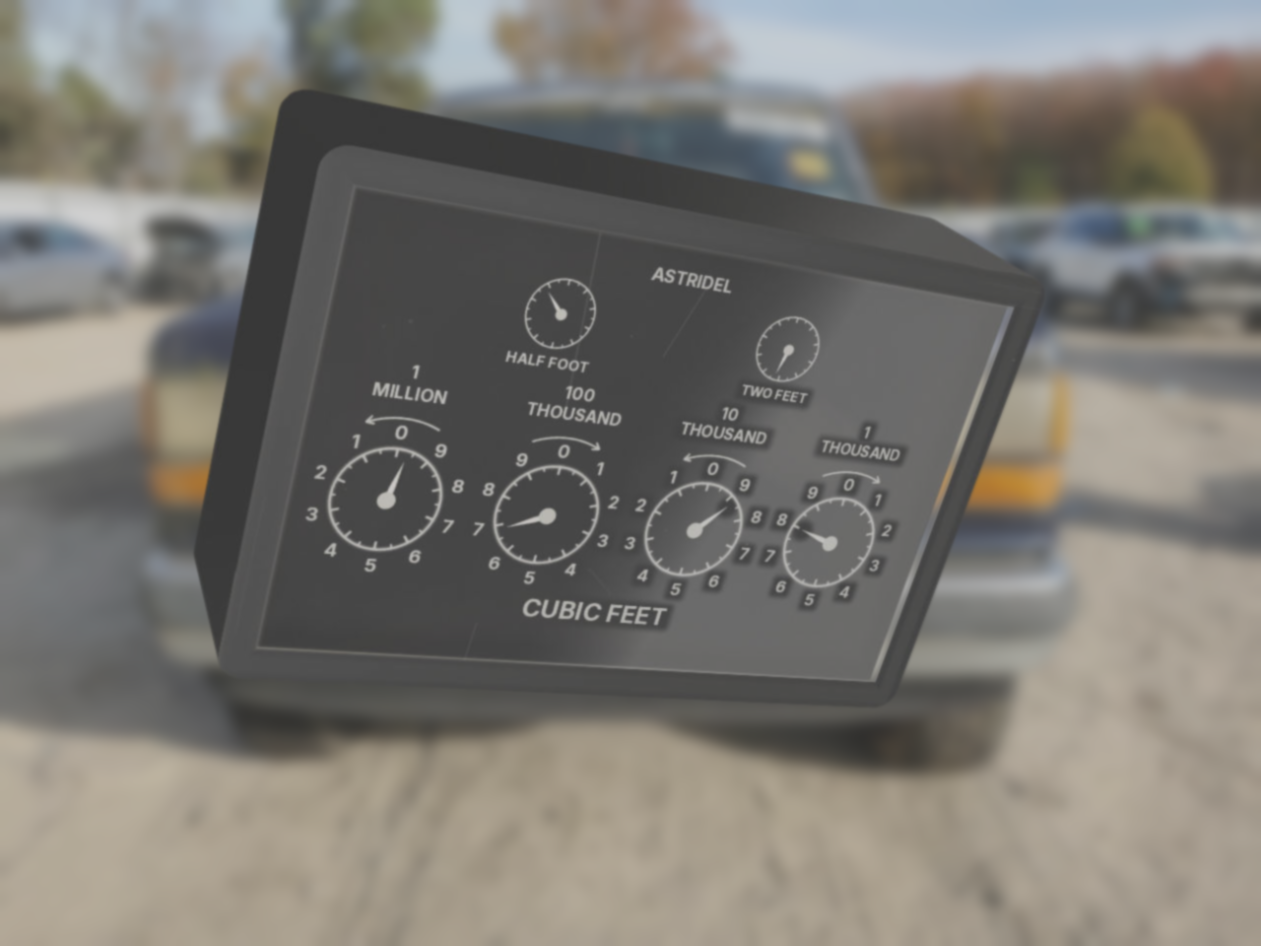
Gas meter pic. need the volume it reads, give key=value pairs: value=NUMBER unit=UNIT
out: value=968800 unit=ft³
